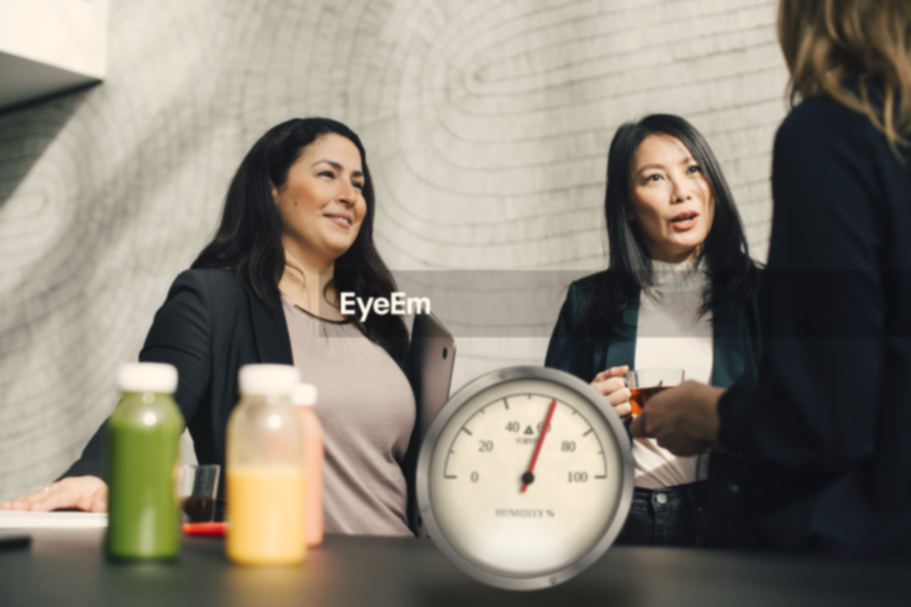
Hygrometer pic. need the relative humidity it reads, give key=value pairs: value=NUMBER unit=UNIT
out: value=60 unit=%
